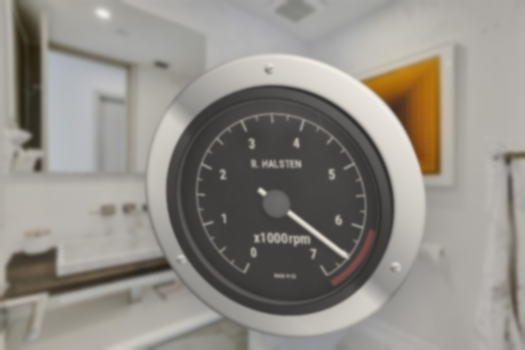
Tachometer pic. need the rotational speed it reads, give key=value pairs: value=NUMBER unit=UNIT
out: value=6500 unit=rpm
